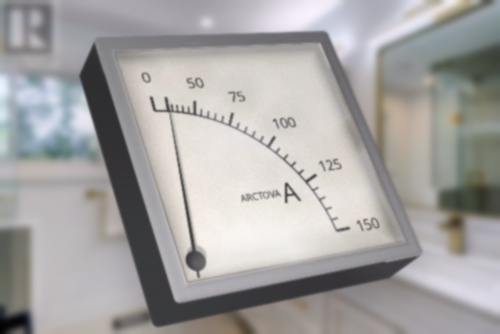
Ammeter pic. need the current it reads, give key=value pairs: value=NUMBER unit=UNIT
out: value=25 unit=A
